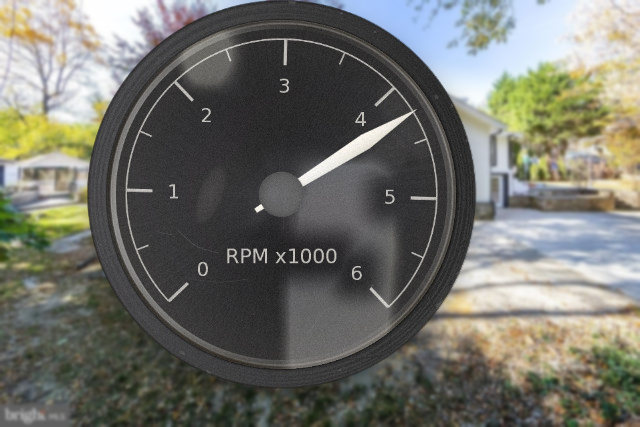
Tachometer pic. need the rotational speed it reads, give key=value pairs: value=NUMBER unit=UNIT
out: value=4250 unit=rpm
